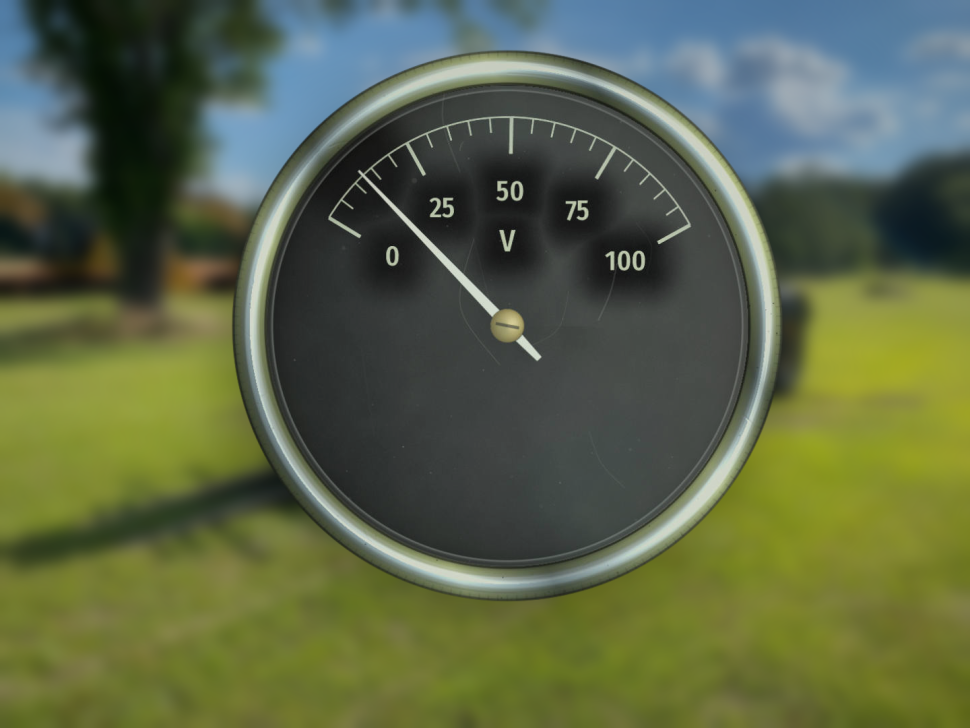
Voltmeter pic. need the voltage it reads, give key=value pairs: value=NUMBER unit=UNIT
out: value=12.5 unit=V
